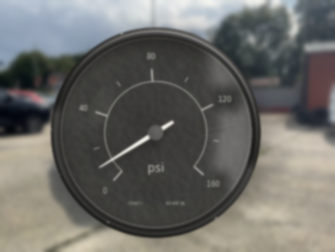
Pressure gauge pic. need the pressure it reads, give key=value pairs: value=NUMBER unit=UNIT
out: value=10 unit=psi
